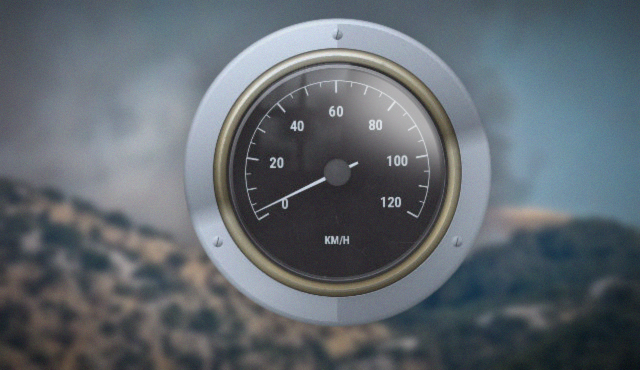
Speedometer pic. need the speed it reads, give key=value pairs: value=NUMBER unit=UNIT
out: value=2.5 unit=km/h
